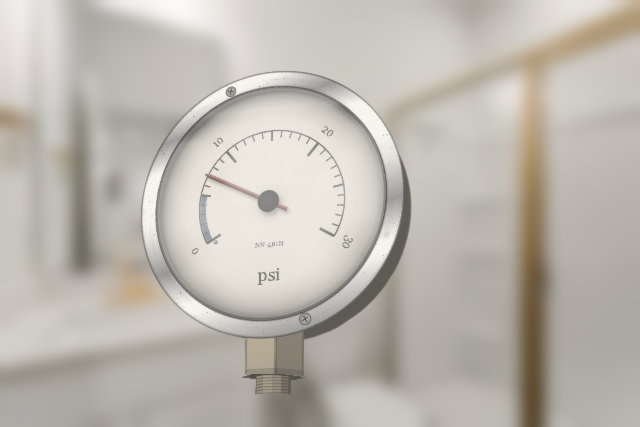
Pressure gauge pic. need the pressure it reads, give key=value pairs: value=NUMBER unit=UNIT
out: value=7 unit=psi
